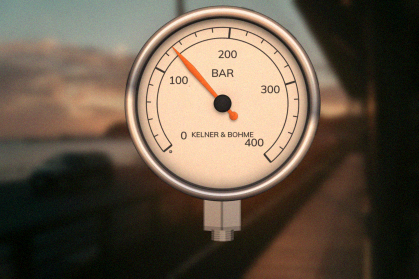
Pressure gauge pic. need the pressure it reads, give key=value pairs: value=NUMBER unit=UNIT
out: value=130 unit=bar
